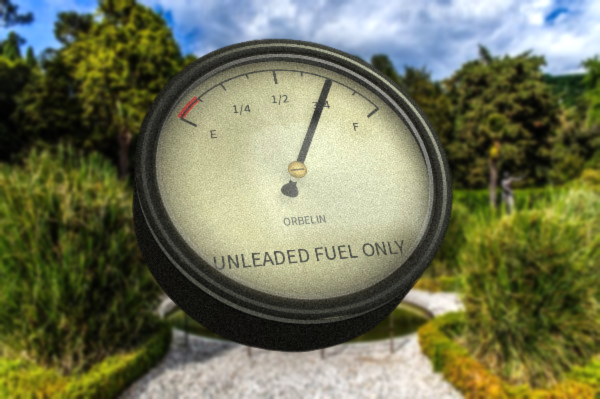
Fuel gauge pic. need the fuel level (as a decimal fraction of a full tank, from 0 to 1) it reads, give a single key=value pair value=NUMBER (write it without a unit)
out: value=0.75
